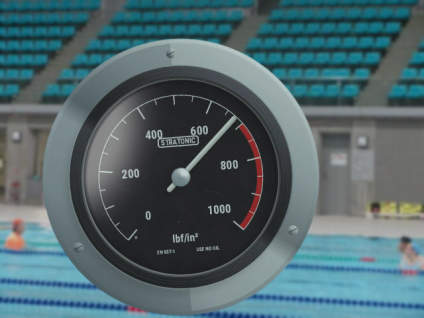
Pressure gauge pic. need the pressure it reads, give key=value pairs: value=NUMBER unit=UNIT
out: value=675 unit=psi
